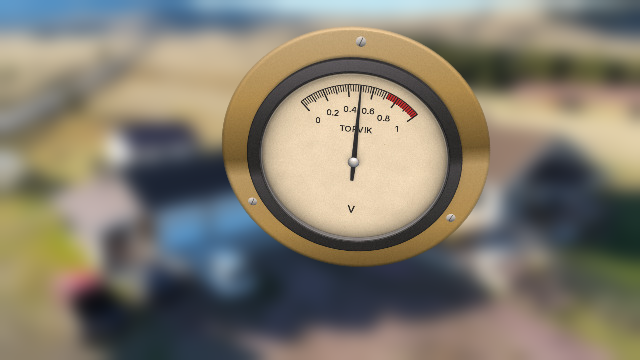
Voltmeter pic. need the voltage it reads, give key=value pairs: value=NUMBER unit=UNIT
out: value=0.5 unit=V
